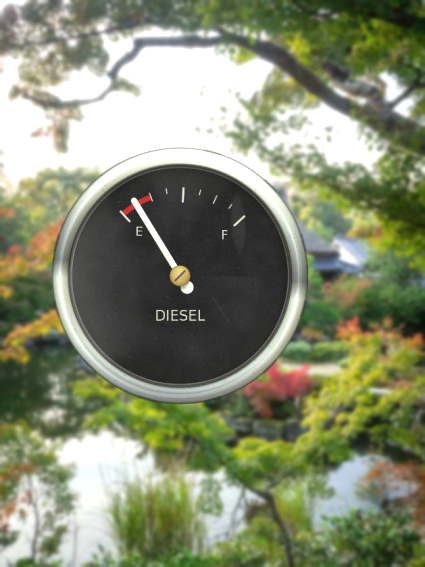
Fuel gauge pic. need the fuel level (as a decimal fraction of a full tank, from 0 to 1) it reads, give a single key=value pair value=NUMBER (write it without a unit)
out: value=0.125
